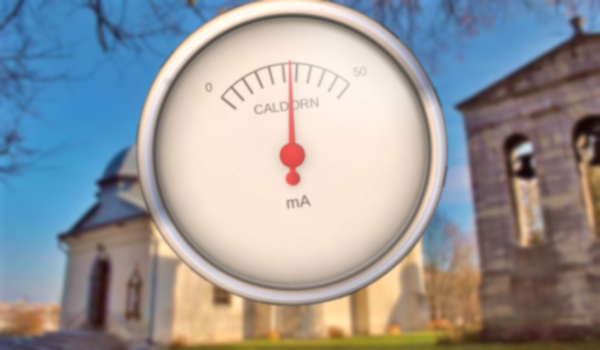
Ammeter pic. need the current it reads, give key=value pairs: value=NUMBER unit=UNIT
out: value=27.5 unit=mA
